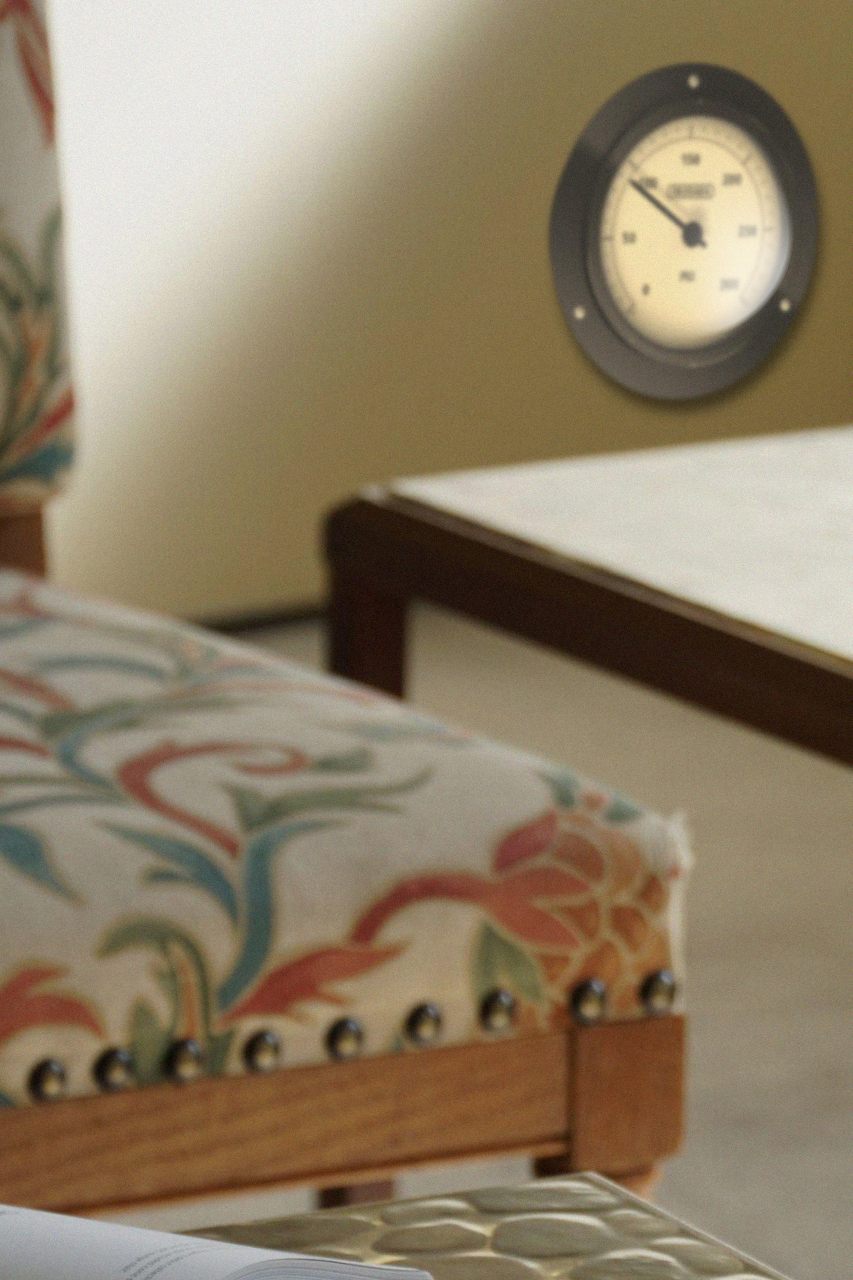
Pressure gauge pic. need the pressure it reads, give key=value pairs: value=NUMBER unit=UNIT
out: value=90 unit=psi
